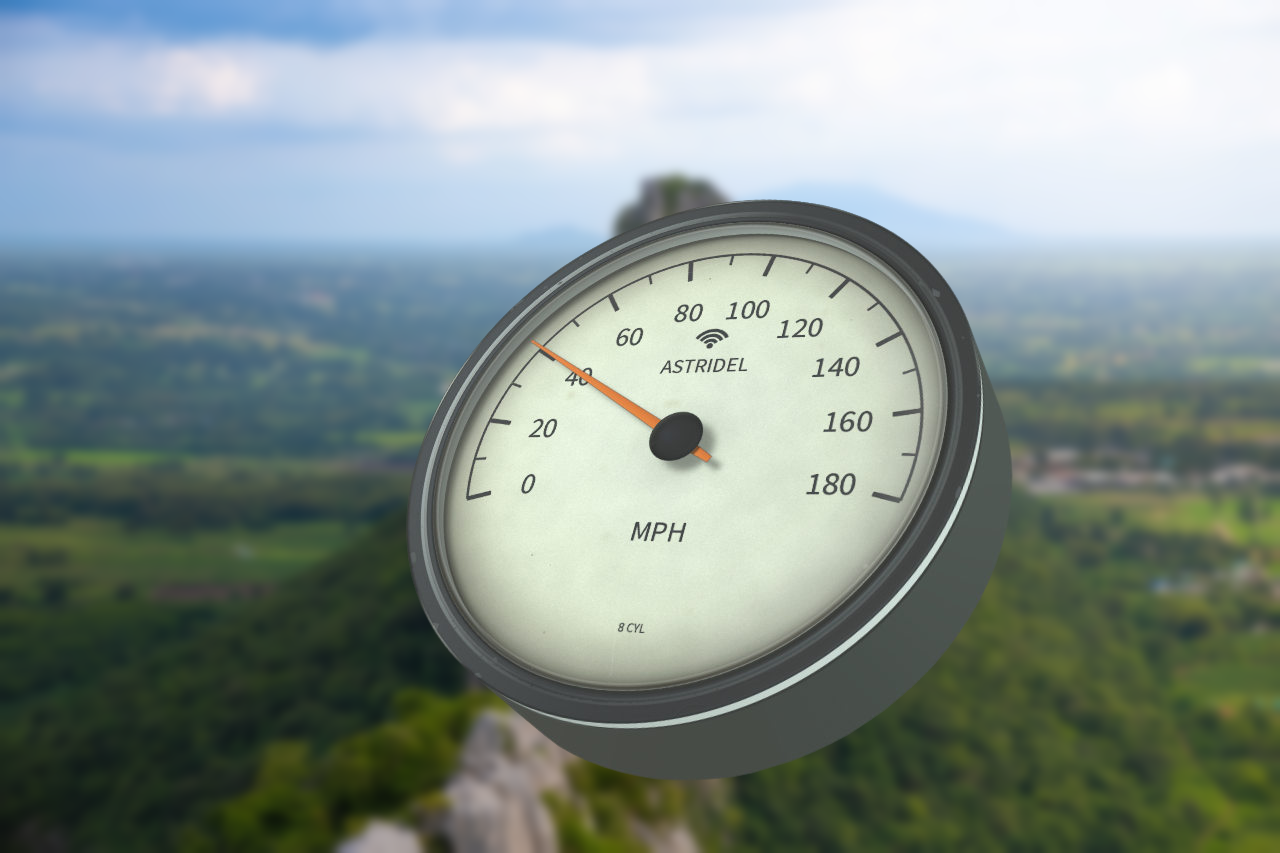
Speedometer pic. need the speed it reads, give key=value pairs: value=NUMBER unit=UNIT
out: value=40 unit=mph
